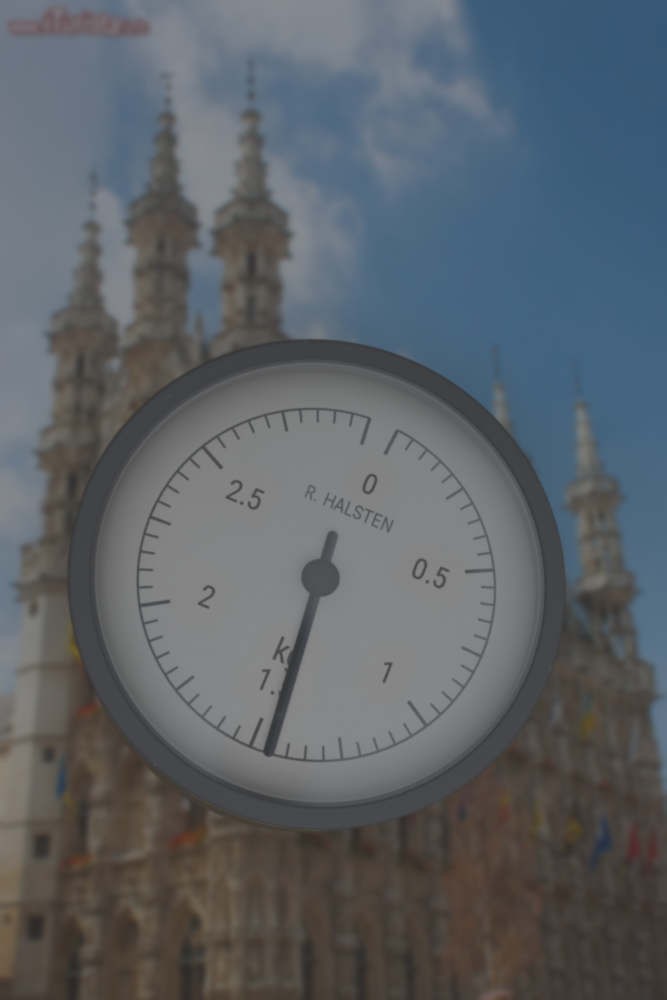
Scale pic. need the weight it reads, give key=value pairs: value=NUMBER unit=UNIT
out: value=1.45 unit=kg
